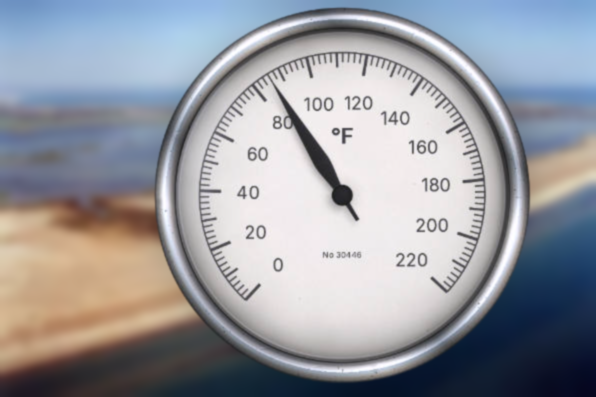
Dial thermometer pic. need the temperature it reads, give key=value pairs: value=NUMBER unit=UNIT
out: value=86 unit=°F
